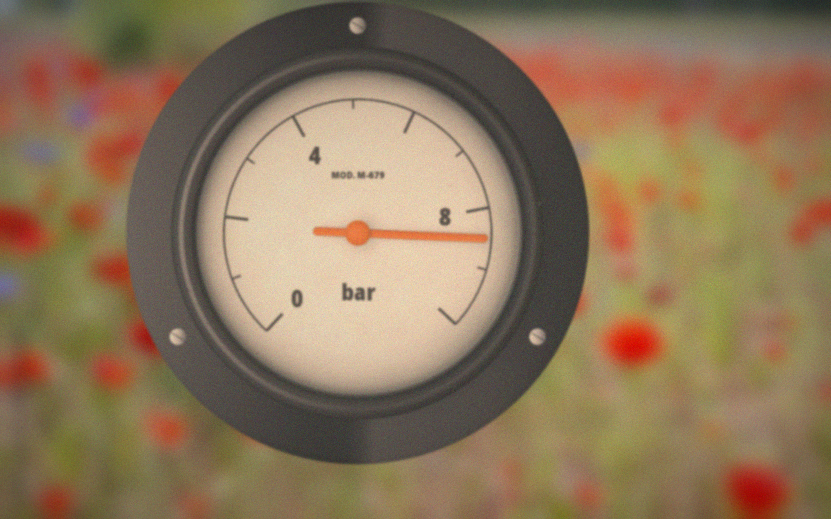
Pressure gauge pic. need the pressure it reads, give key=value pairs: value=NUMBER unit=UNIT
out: value=8.5 unit=bar
